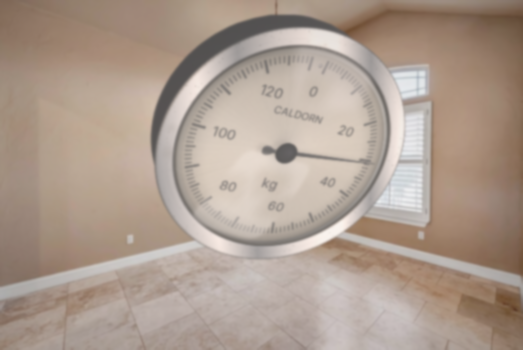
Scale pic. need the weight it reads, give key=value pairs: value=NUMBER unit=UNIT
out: value=30 unit=kg
